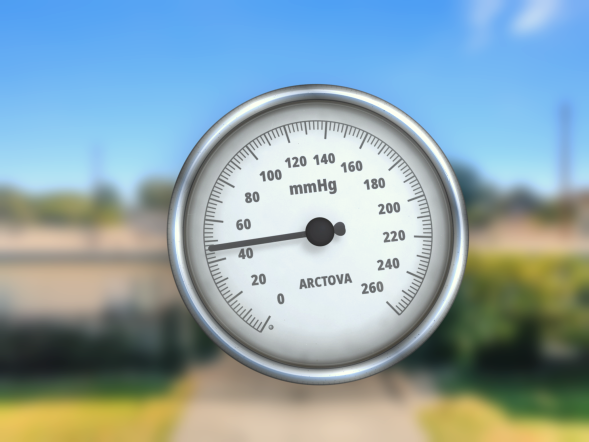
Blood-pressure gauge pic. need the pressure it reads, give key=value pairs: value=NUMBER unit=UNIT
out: value=46 unit=mmHg
